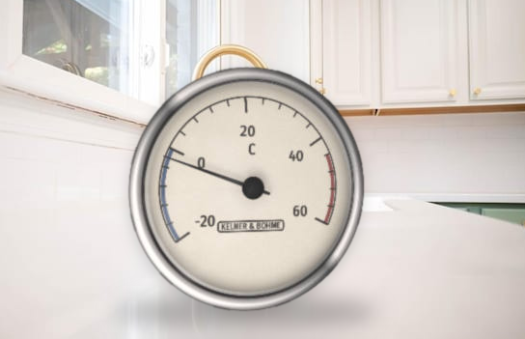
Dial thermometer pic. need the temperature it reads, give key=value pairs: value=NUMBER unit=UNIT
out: value=-2 unit=°C
